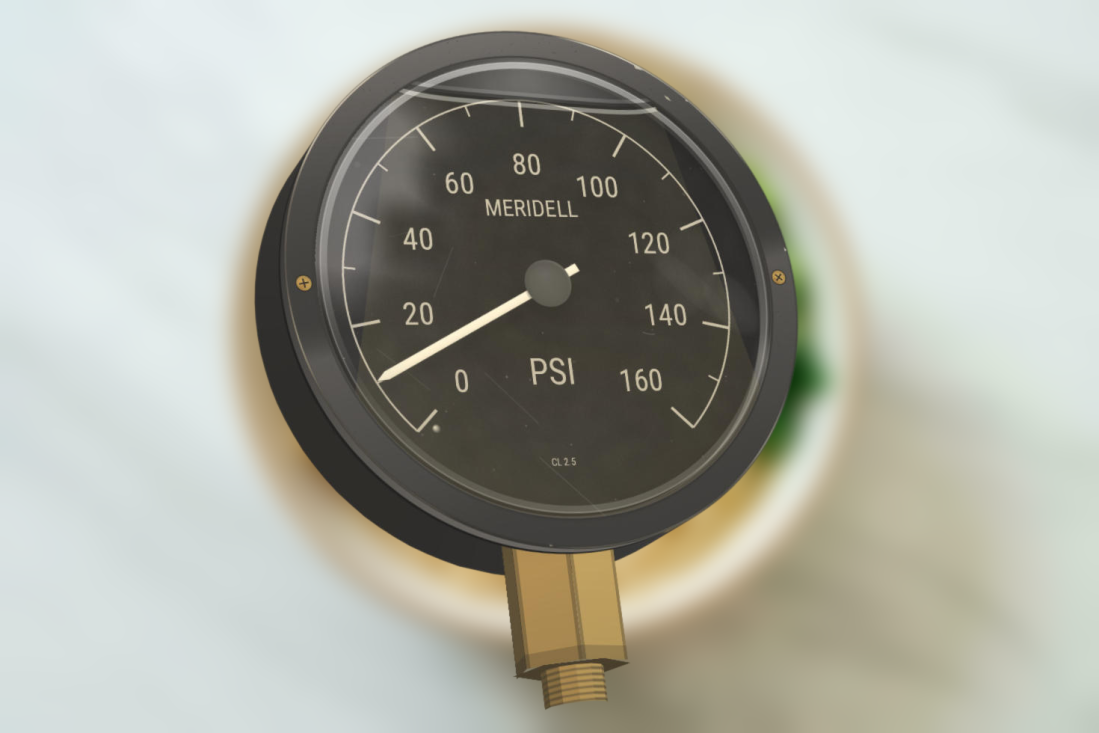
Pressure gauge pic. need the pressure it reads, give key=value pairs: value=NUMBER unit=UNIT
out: value=10 unit=psi
